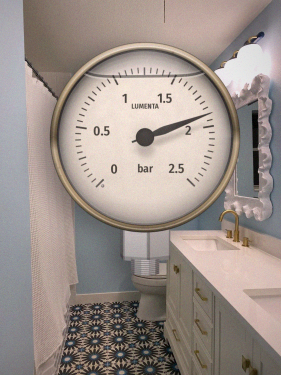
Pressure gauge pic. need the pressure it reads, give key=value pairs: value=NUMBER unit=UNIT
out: value=1.9 unit=bar
